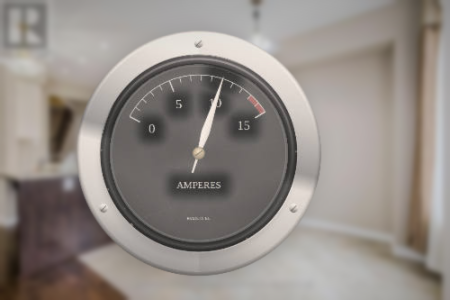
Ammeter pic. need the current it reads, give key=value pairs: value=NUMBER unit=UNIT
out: value=10 unit=A
